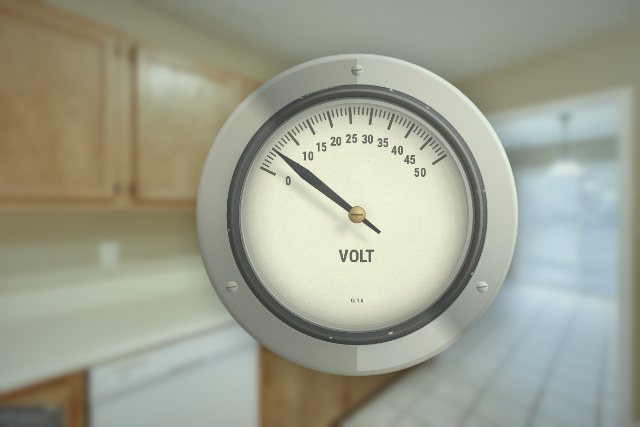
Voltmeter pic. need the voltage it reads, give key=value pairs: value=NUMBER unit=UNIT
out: value=5 unit=V
